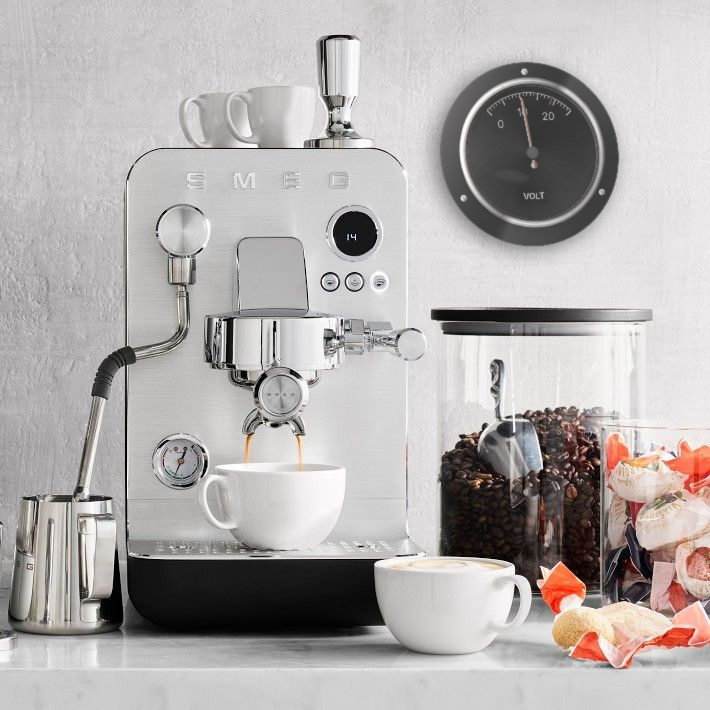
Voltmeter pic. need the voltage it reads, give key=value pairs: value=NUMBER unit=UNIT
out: value=10 unit=V
